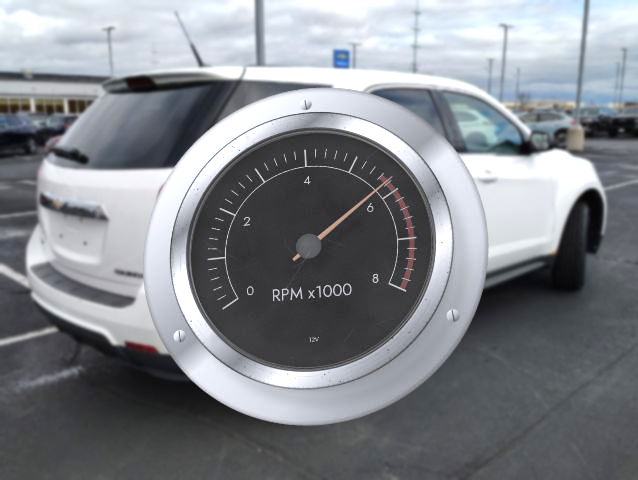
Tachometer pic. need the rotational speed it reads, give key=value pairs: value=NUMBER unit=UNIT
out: value=5800 unit=rpm
